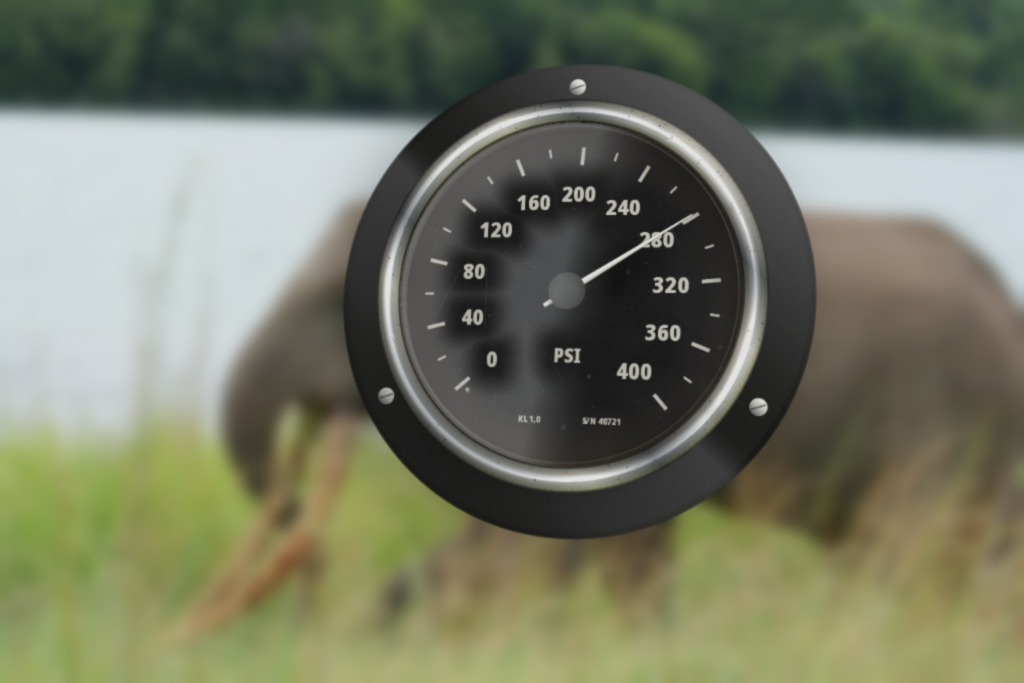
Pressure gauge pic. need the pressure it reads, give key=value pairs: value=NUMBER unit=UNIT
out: value=280 unit=psi
